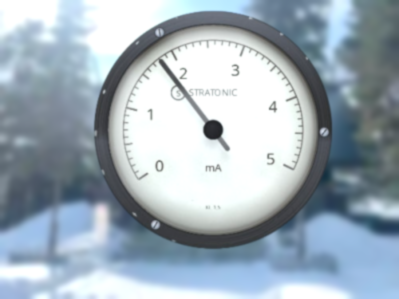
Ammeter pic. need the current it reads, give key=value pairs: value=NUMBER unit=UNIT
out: value=1.8 unit=mA
